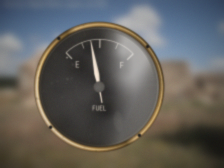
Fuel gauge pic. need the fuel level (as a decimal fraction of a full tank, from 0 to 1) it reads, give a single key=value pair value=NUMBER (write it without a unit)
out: value=0.375
